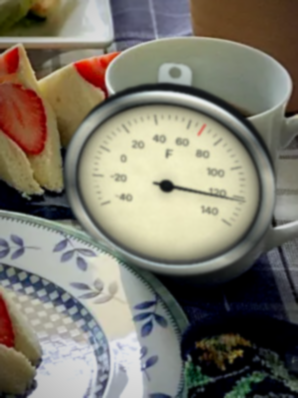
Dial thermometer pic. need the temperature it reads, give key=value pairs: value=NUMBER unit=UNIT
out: value=120 unit=°F
